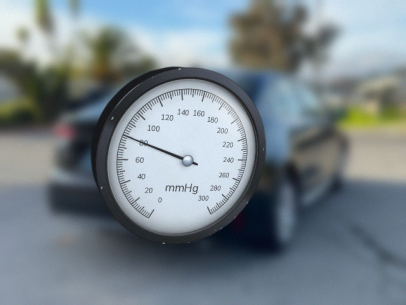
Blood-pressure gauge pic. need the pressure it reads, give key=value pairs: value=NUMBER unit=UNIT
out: value=80 unit=mmHg
